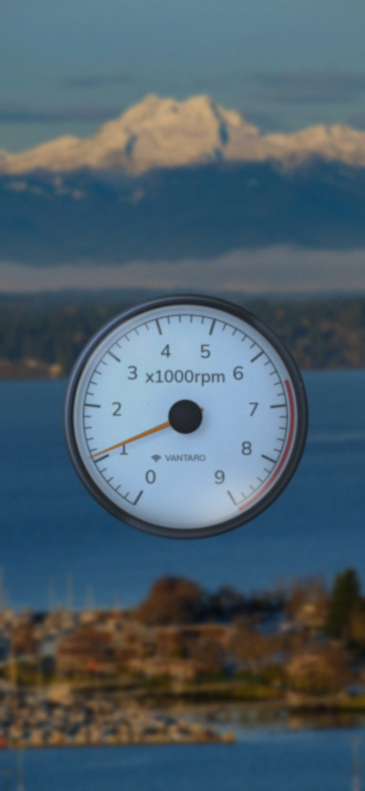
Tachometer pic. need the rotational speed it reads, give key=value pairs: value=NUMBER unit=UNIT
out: value=1100 unit=rpm
